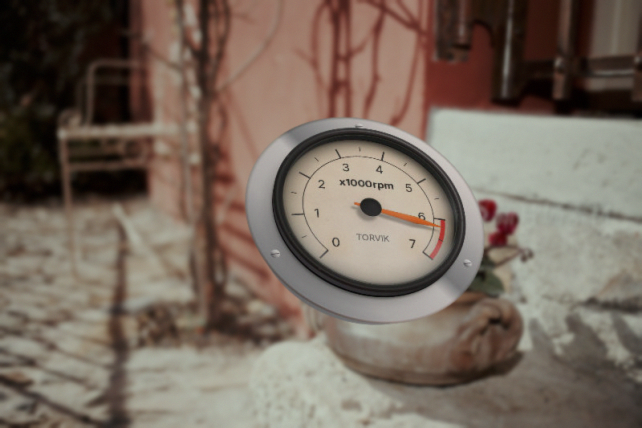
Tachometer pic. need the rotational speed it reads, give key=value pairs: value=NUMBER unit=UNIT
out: value=6250 unit=rpm
